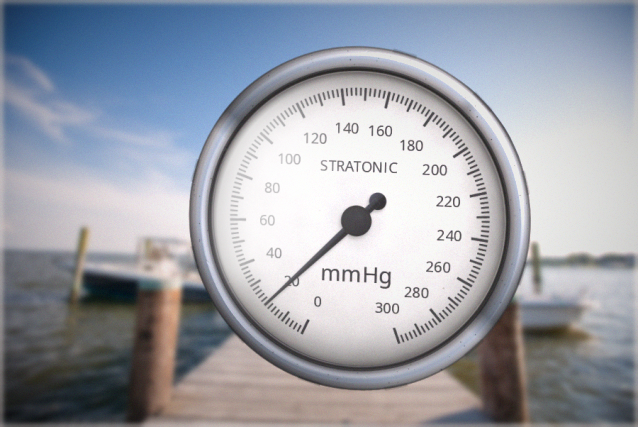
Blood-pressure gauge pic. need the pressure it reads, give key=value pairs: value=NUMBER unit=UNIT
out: value=20 unit=mmHg
